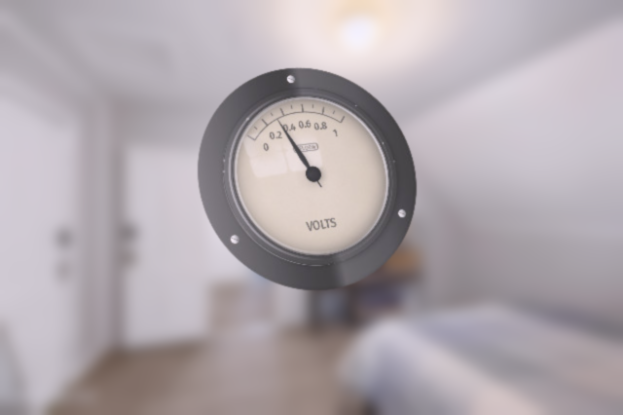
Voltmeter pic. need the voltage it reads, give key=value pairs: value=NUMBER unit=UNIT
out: value=0.3 unit=V
